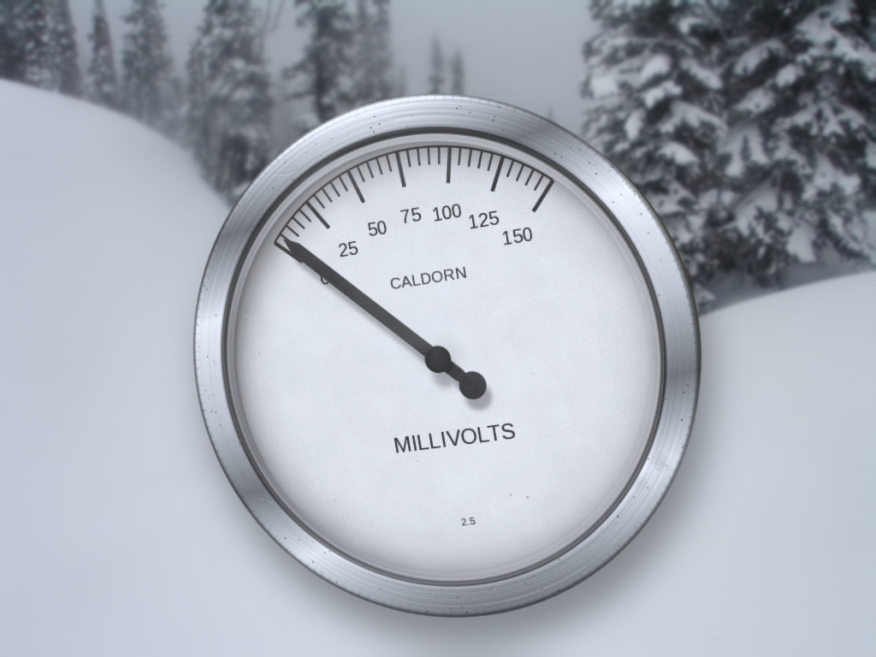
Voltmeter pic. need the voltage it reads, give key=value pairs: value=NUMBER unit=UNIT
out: value=5 unit=mV
